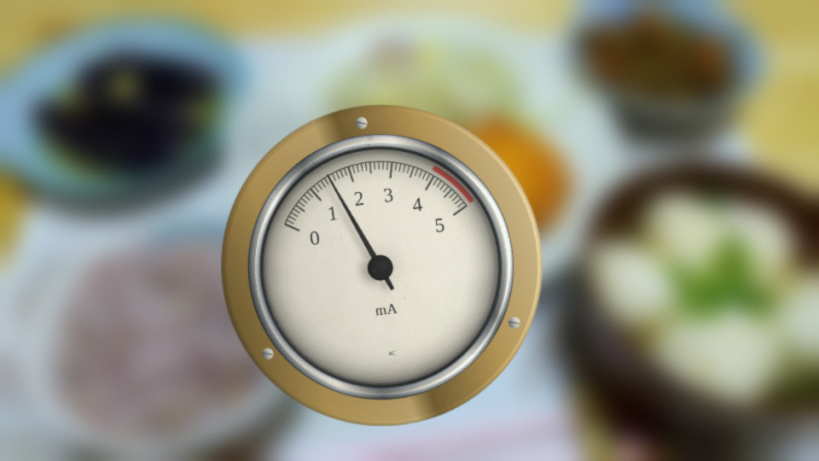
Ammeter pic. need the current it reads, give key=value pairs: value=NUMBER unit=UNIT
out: value=1.5 unit=mA
